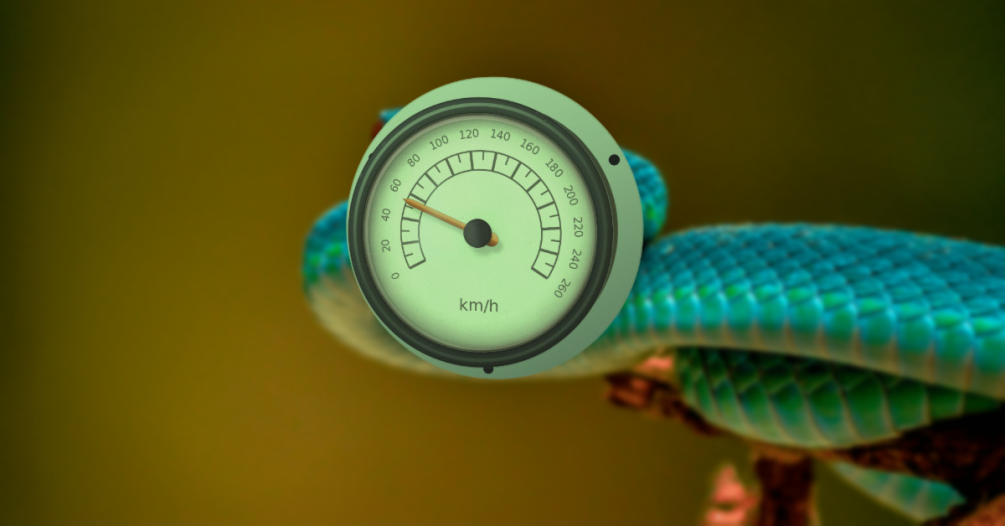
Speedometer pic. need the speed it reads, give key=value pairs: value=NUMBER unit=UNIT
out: value=55 unit=km/h
